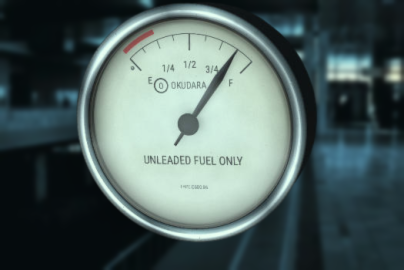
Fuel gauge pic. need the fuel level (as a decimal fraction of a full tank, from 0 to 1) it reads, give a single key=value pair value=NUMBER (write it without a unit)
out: value=0.875
